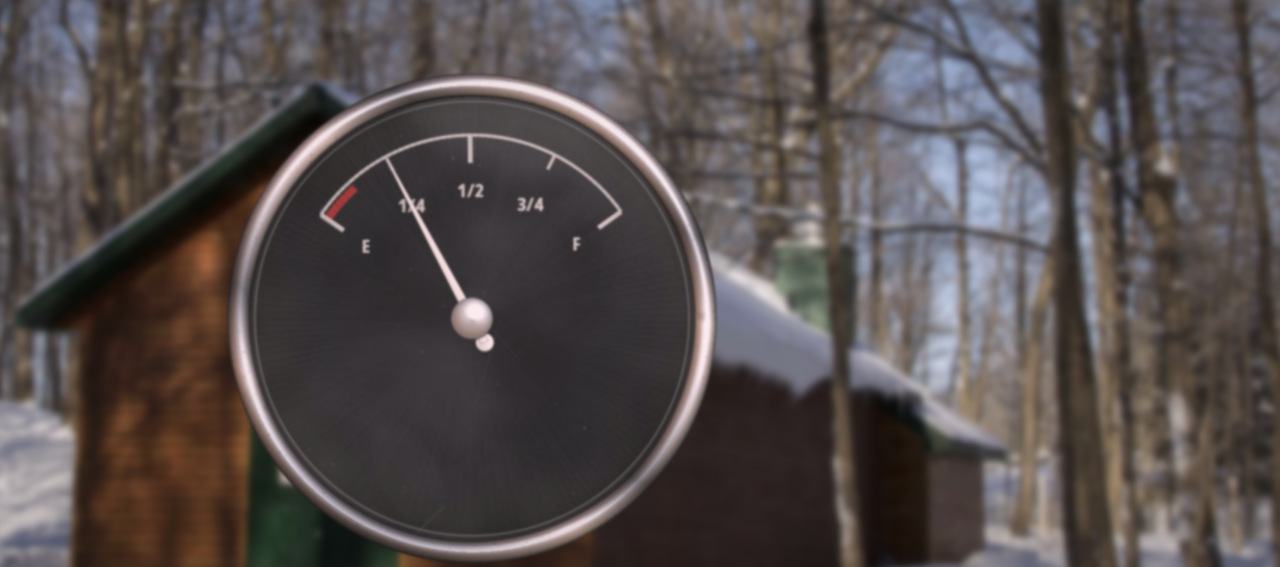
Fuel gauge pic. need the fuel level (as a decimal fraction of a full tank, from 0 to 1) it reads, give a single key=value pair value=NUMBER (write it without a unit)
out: value=0.25
